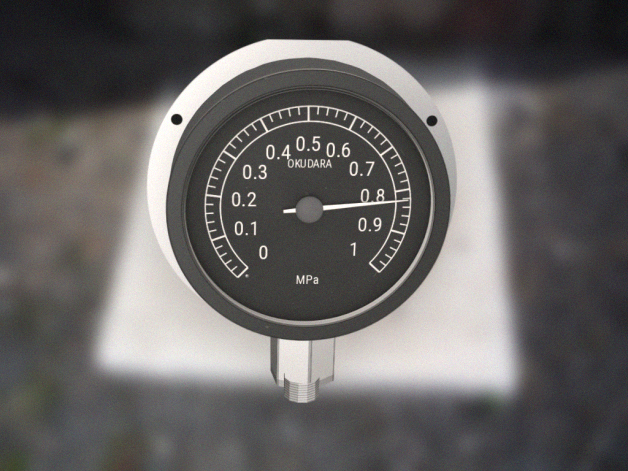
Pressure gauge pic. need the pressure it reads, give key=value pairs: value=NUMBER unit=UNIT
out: value=0.82 unit=MPa
